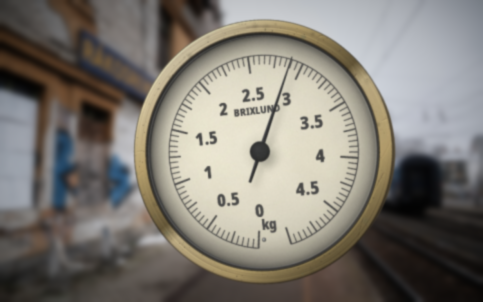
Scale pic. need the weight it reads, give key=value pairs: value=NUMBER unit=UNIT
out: value=2.9 unit=kg
